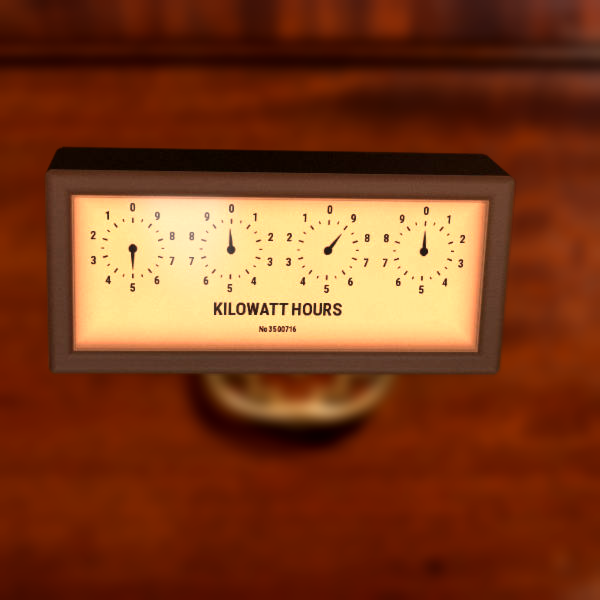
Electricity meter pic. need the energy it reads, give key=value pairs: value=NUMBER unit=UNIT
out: value=4990 unit=kWh
